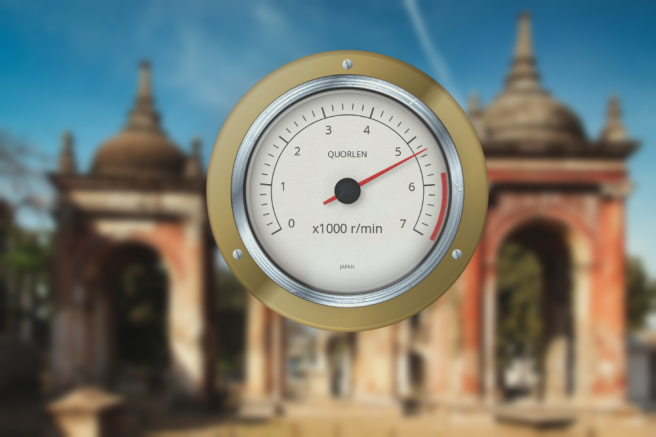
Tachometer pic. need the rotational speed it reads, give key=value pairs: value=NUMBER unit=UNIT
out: value=5300 unit=rpm
